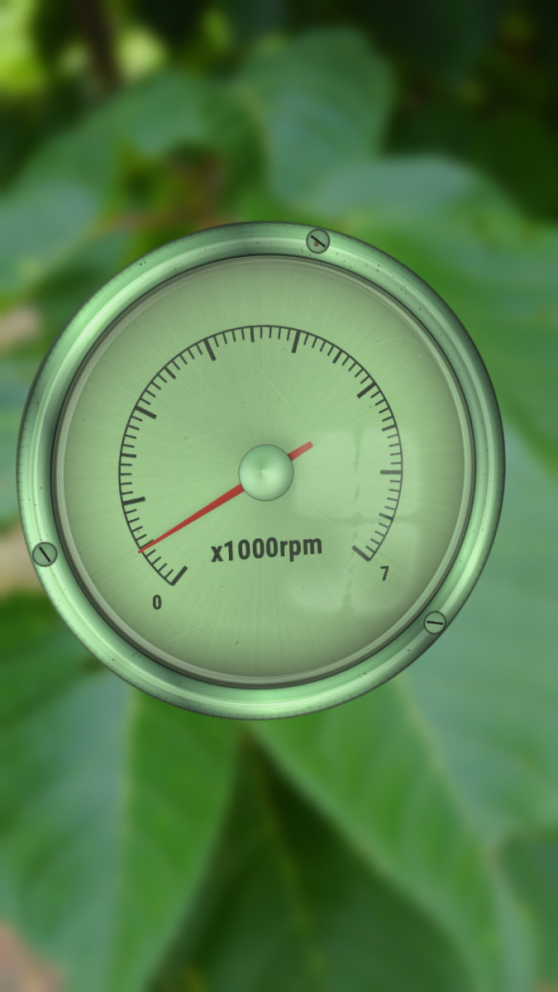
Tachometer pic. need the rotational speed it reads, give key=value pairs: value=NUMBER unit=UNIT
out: value=500 unit=rpm
